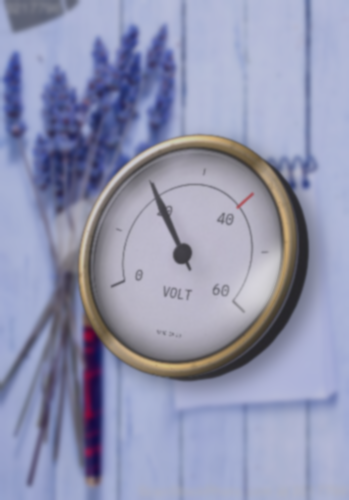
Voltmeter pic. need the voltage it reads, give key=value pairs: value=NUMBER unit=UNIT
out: value=20 unit=V
